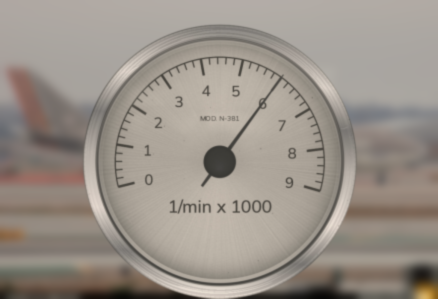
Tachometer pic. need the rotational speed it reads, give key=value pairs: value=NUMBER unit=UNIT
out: value=6000 unit=rpm
